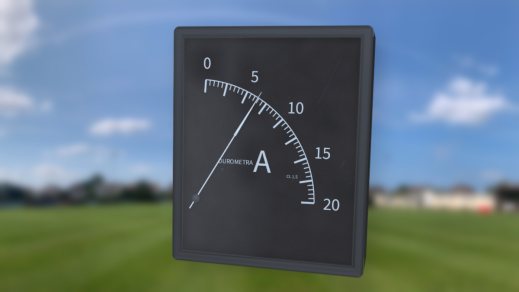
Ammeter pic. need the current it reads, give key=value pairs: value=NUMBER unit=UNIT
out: value=6.5 unit=A
